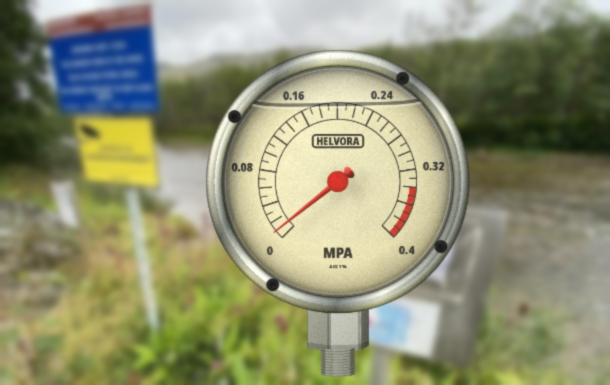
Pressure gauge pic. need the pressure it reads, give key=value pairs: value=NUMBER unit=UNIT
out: value=0.01 unit=MPa
